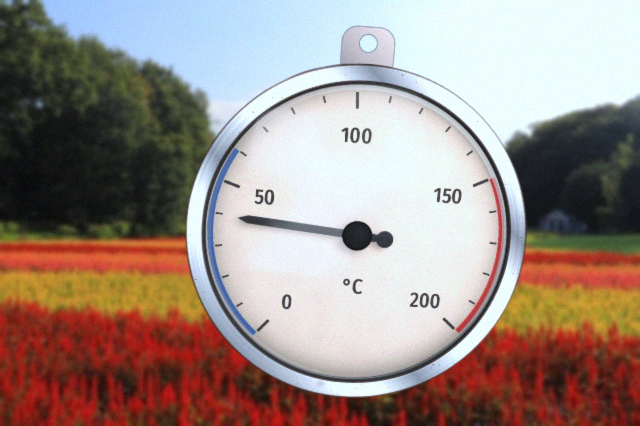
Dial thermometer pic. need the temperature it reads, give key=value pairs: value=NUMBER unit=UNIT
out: value=40 unit=°C
